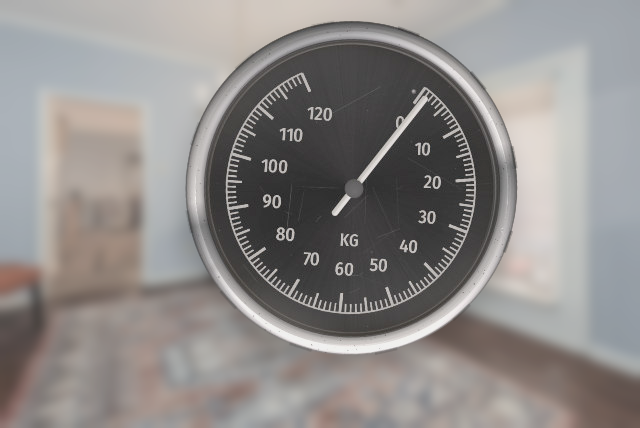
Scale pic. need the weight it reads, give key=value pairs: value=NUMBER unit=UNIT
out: value=1 unit=kg
